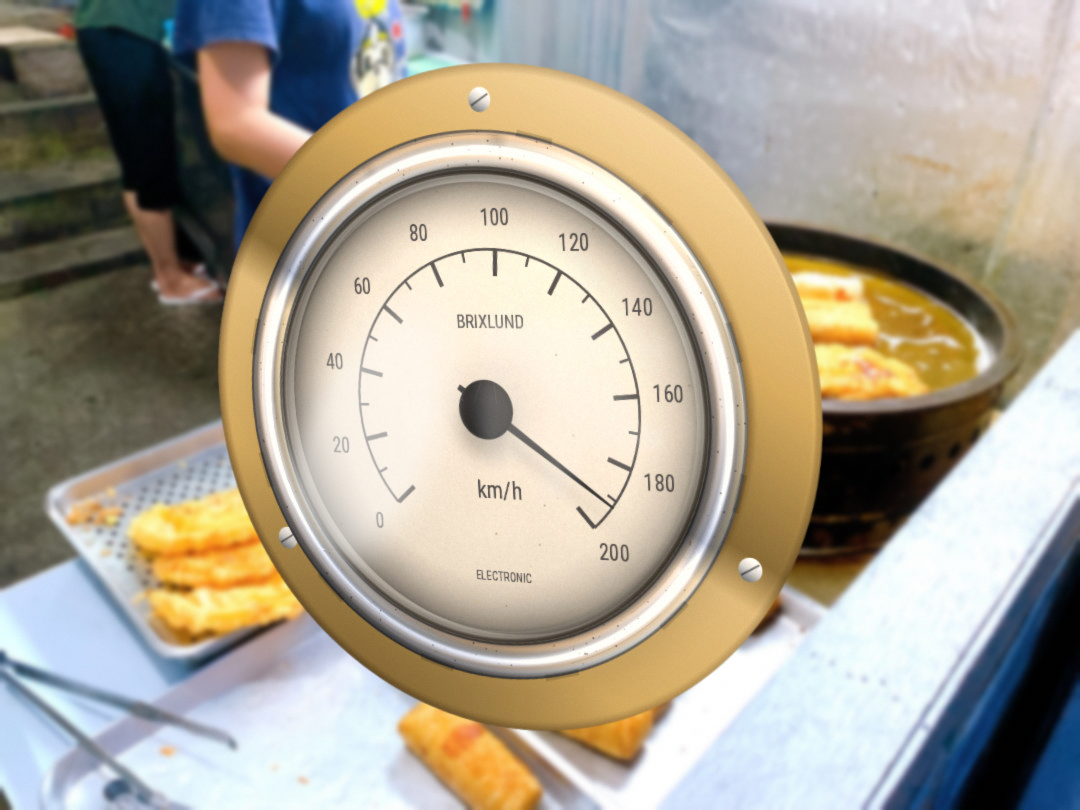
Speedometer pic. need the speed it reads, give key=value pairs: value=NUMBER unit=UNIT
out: value=190 unit=km/h
